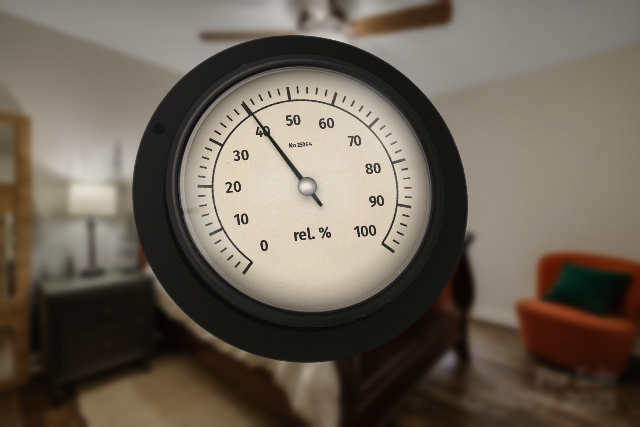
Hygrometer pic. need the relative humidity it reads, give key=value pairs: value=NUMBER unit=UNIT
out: value=40 unit=%
